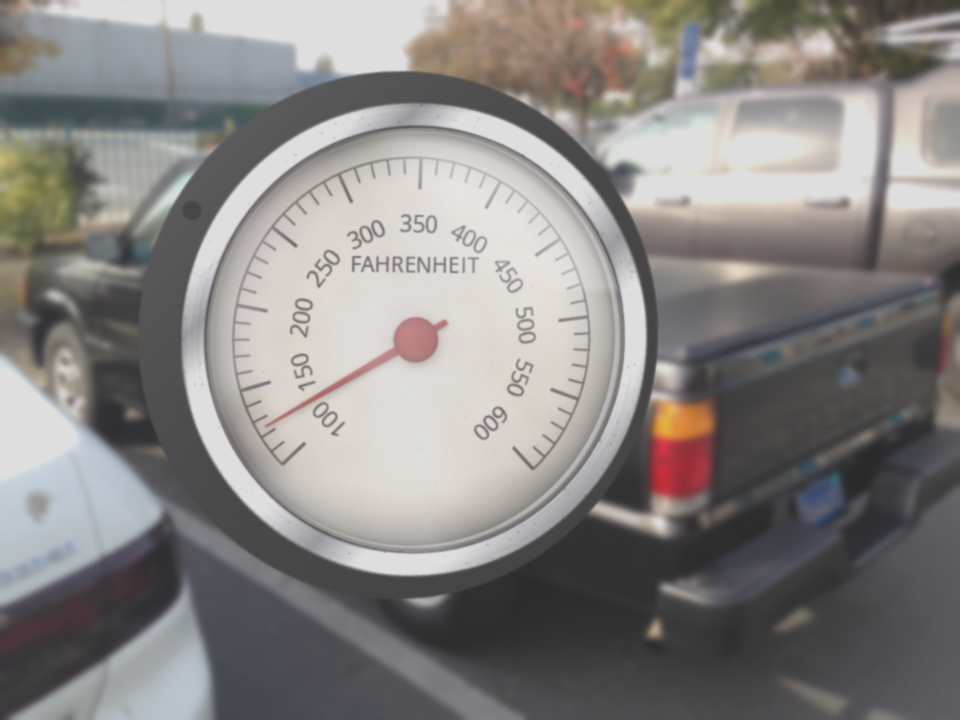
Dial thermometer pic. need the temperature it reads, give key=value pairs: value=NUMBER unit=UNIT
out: value=125 unit=°F
